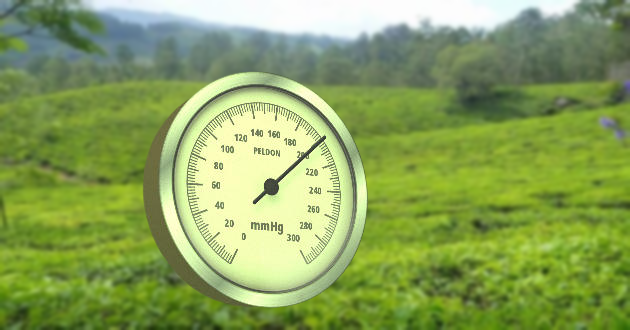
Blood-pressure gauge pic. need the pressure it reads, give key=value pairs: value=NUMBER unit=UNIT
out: value=200 unit=mmHg
